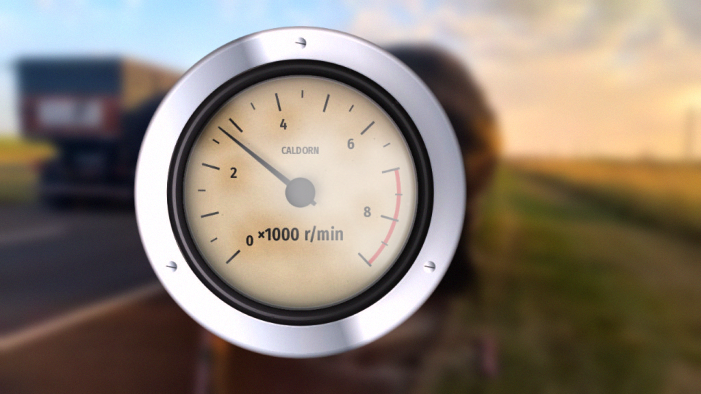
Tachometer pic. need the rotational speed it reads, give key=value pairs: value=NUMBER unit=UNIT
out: value=2750 unit=rpm
